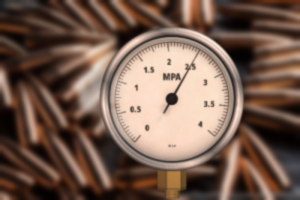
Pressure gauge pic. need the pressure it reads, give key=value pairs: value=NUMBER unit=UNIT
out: value=2.5 unit=MPa
